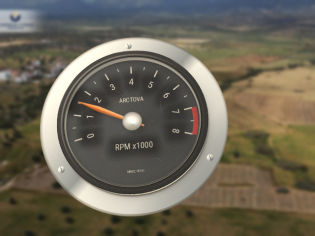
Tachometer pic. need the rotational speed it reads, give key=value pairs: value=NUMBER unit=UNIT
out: value=1500 unit=rpm
